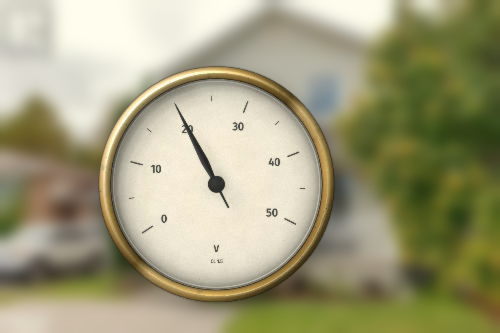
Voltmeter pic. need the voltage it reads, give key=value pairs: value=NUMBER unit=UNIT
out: value=20 unit=V
